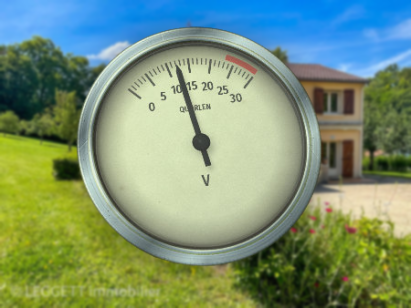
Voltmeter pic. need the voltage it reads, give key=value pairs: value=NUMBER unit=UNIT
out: value=12 unit=V
